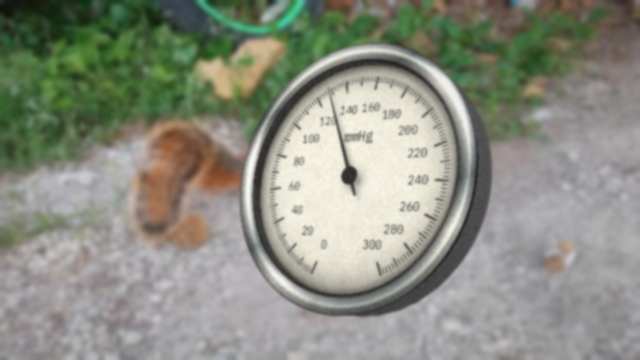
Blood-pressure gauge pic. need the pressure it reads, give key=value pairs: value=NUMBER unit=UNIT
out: value=130 unit=mmHg
